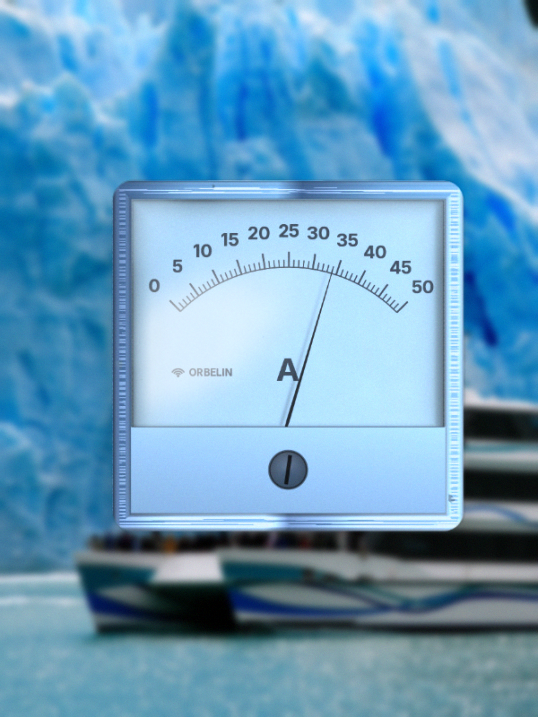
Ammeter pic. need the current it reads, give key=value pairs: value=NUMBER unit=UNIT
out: value=34 unit=A
